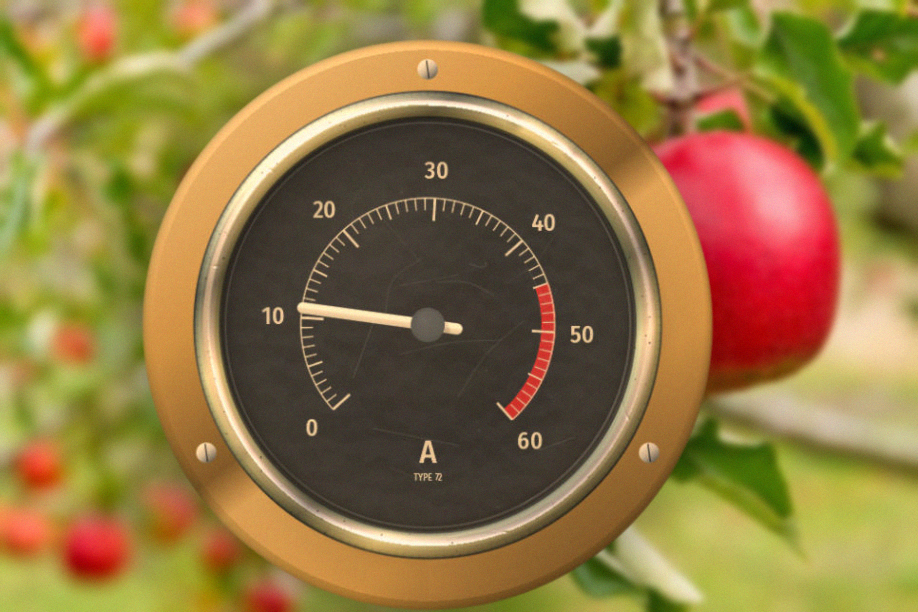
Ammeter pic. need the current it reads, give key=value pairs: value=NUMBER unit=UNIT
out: value=11 unit=A
